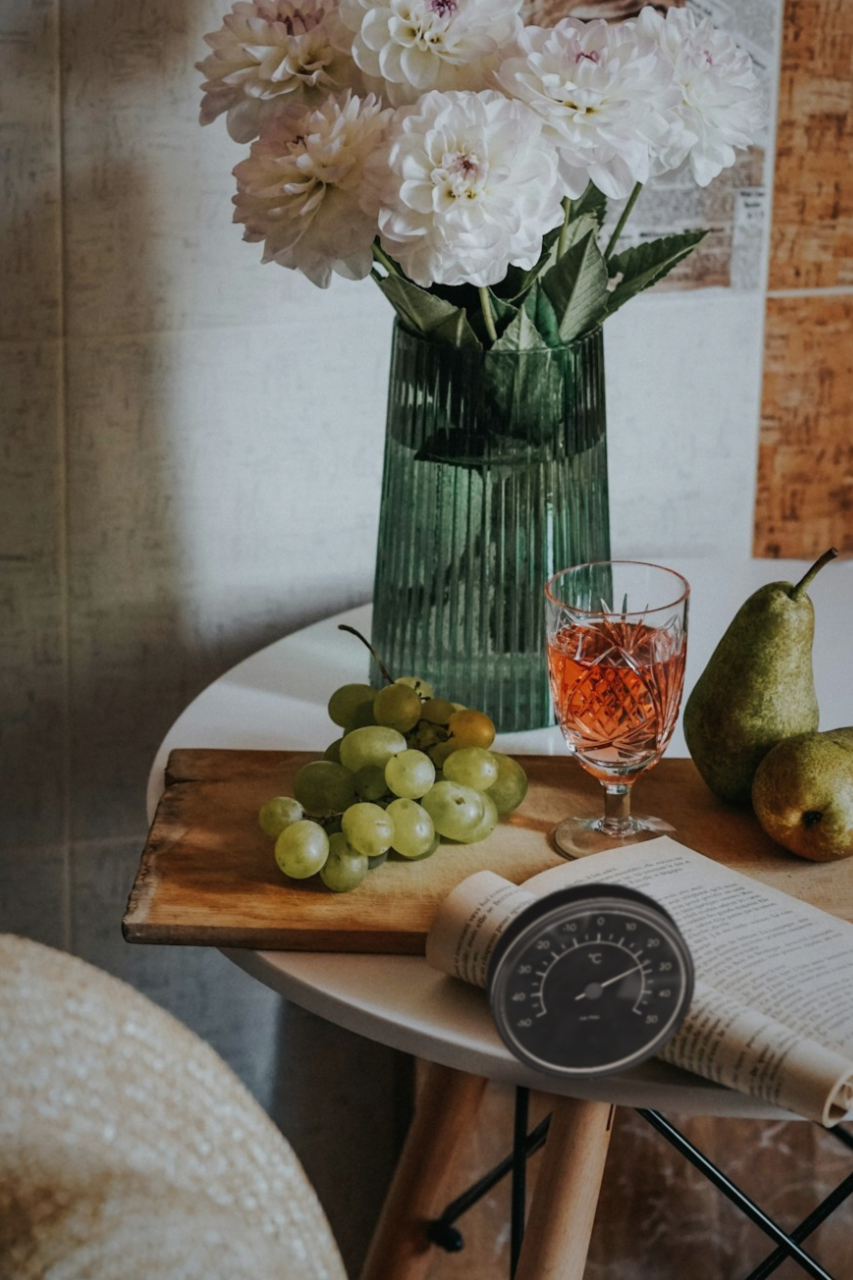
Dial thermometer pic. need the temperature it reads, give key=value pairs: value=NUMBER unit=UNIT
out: value=25 unit=°C
